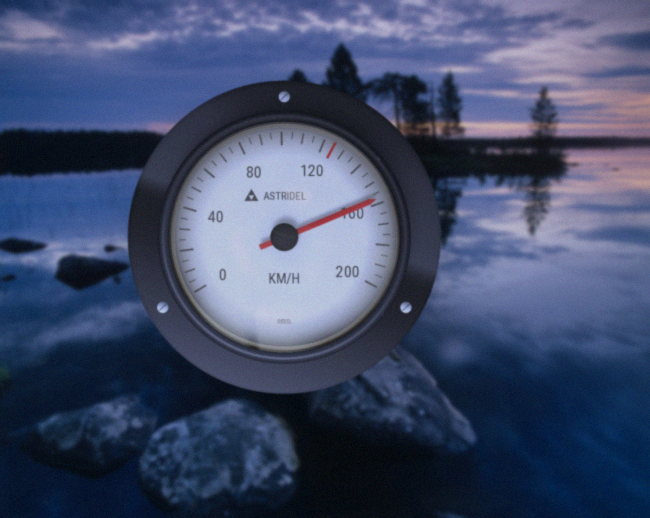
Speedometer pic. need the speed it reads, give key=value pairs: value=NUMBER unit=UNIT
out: value=157.5 unit=km/h
